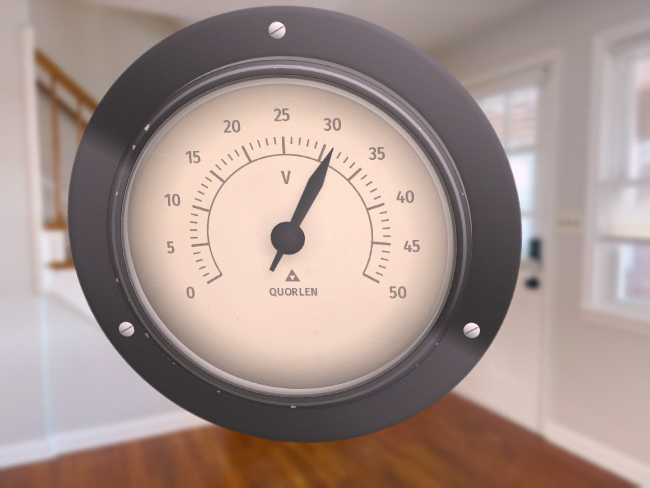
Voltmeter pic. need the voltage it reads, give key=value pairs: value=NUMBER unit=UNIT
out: value=31 unit=V
